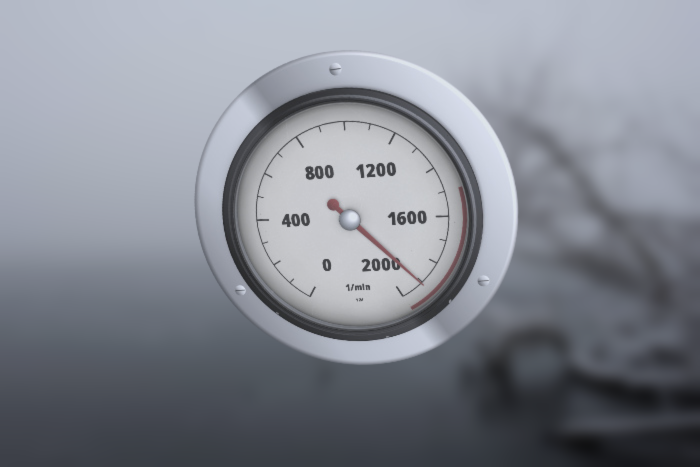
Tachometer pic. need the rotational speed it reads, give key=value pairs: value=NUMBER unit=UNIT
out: value=1900 unit=rpm
